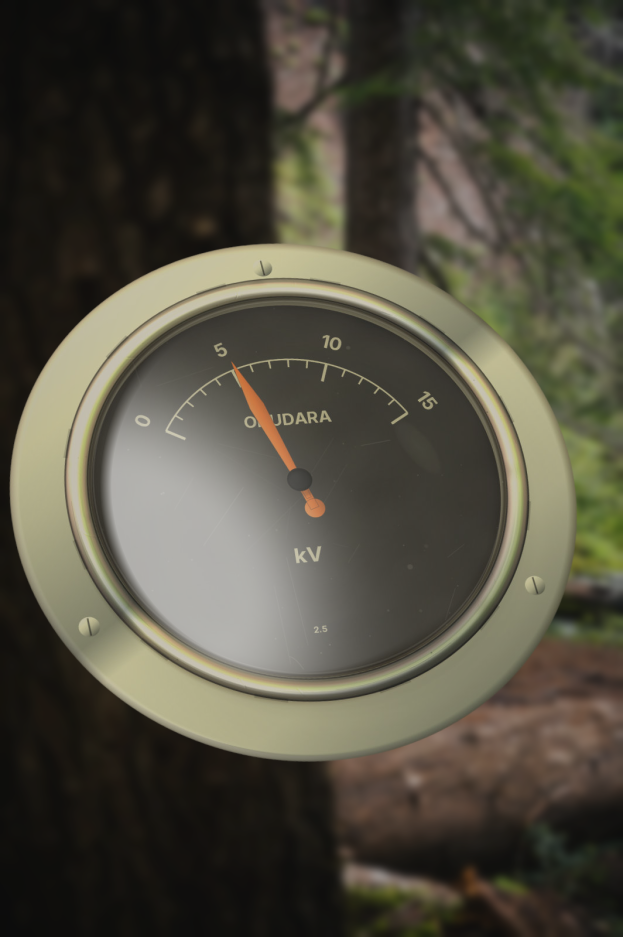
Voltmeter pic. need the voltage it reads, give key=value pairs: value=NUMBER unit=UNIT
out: value=5 unit=kV
